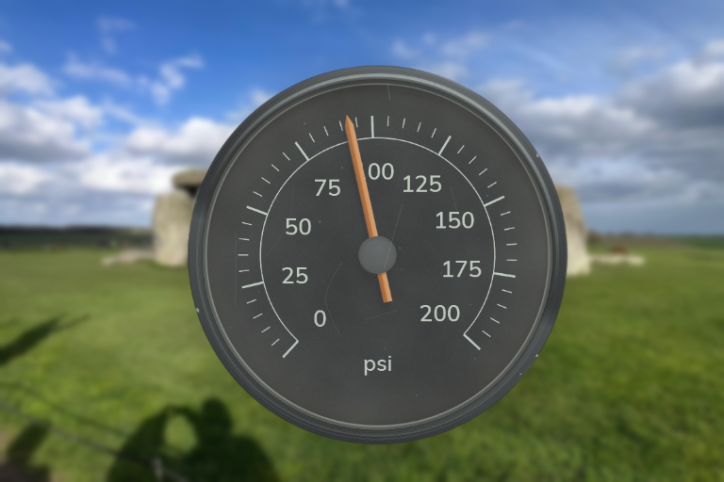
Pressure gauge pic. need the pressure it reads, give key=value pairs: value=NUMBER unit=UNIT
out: value=92.5 unit=psi
